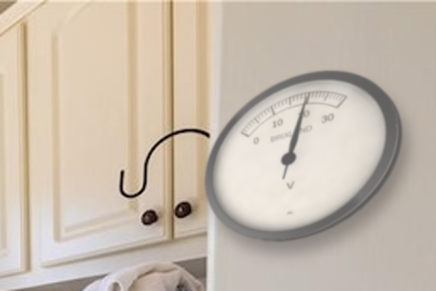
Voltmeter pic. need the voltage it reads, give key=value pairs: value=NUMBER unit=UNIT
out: value=20 unit=V
